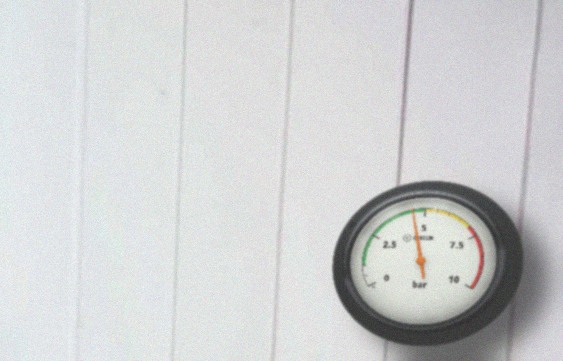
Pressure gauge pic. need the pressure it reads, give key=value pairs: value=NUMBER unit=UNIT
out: value=4.5 unit=bar
